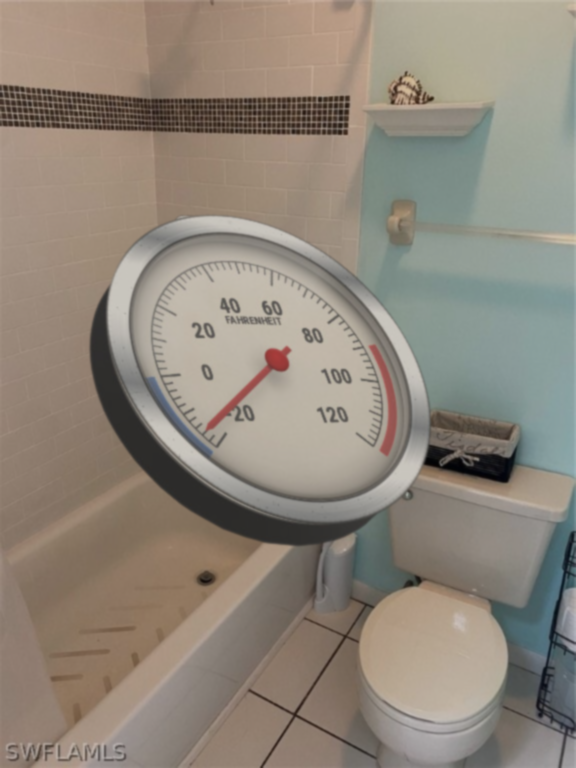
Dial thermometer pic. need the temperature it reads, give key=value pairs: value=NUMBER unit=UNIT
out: value=-16 unit=°F
